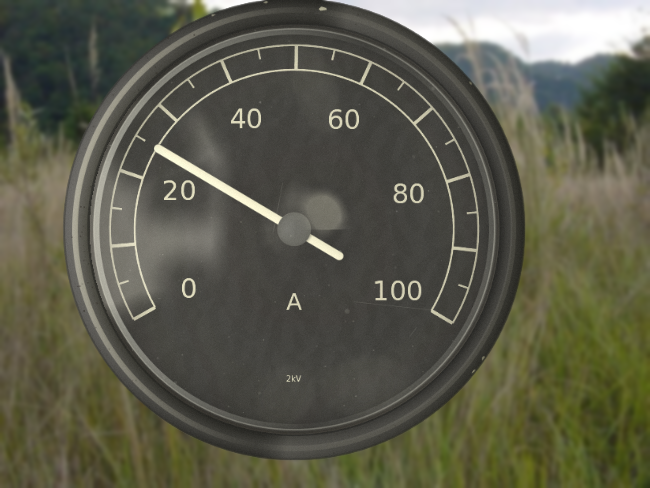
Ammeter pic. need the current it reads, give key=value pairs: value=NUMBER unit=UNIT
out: value=25 unit=A
